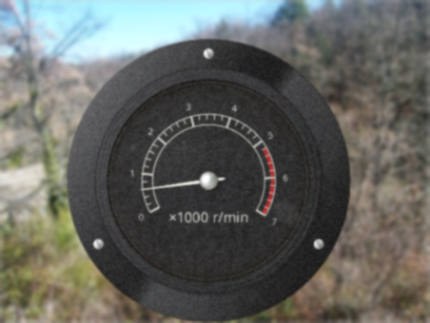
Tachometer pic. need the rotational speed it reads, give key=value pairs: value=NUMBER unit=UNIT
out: value=600 unit=rpm
